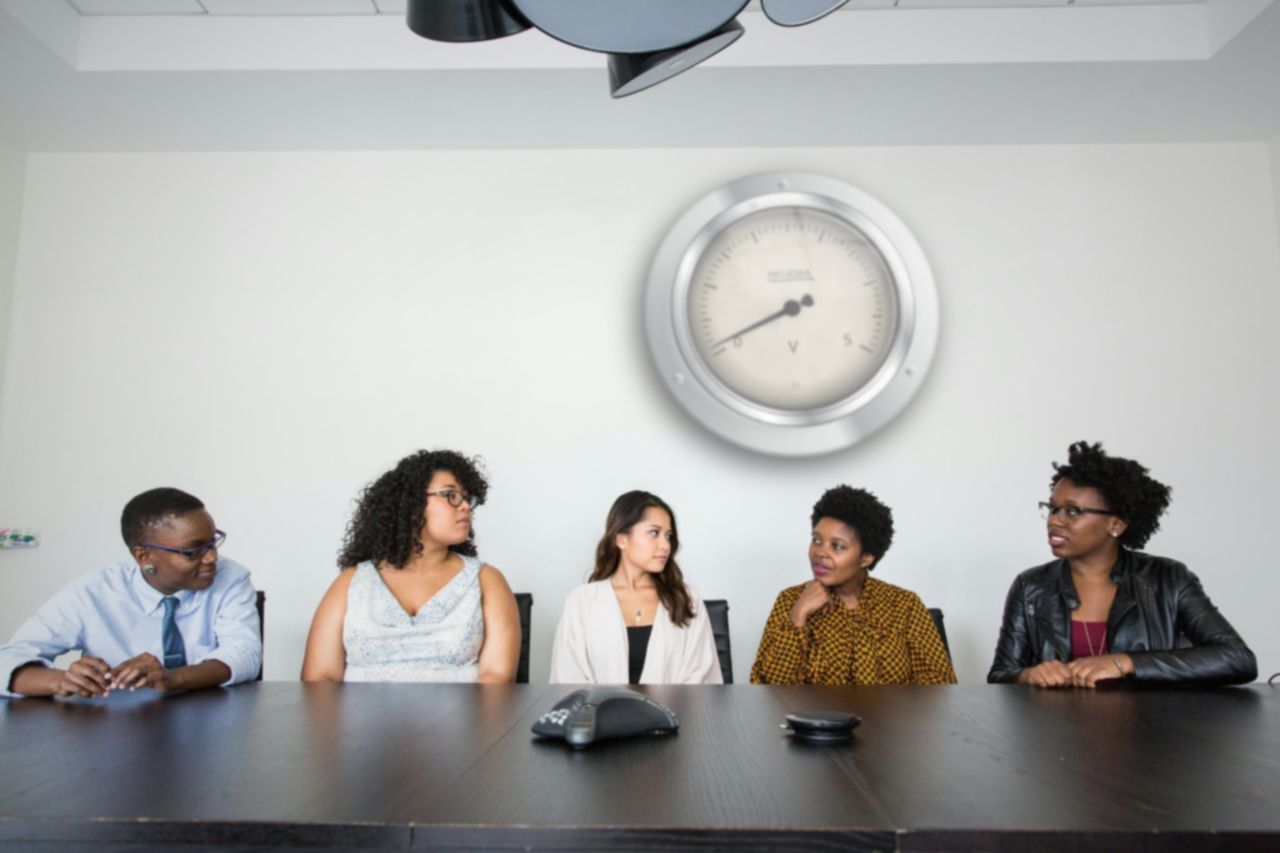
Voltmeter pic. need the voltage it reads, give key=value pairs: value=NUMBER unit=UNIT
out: value=0.1 unit=V
